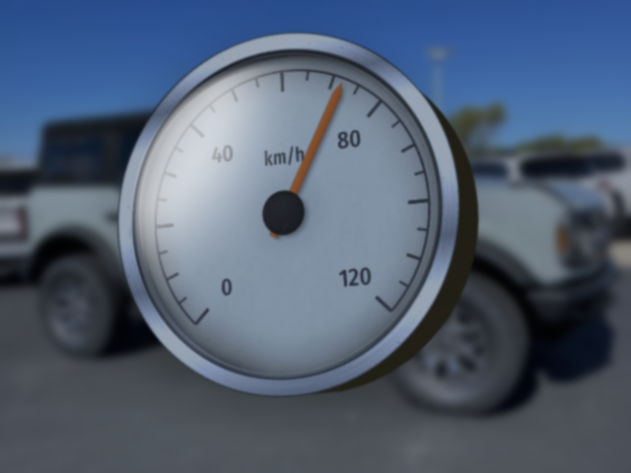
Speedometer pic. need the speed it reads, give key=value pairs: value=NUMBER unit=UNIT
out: value=72.5 unit=km/h
